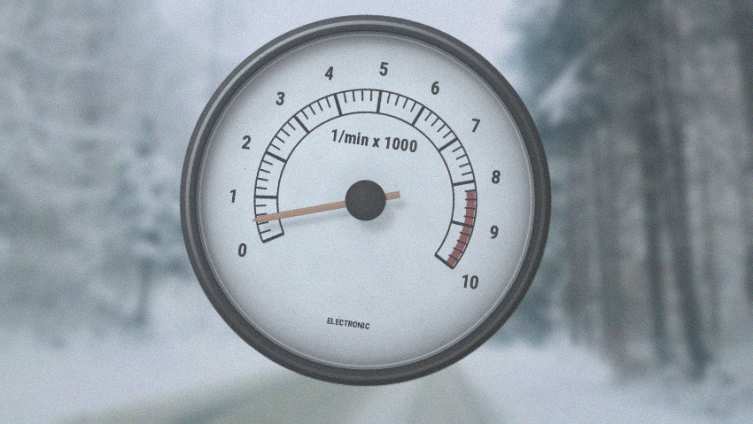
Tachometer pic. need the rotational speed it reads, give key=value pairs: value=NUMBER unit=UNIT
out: value=500 unit=rpm
